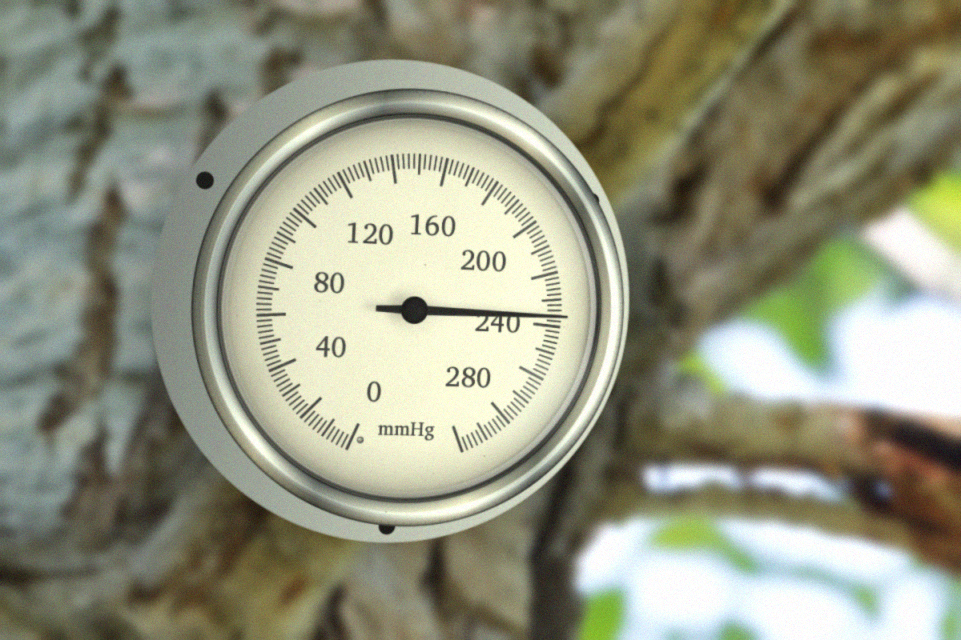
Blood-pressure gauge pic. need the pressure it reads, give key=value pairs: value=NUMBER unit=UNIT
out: value=236 unit=mmHg
